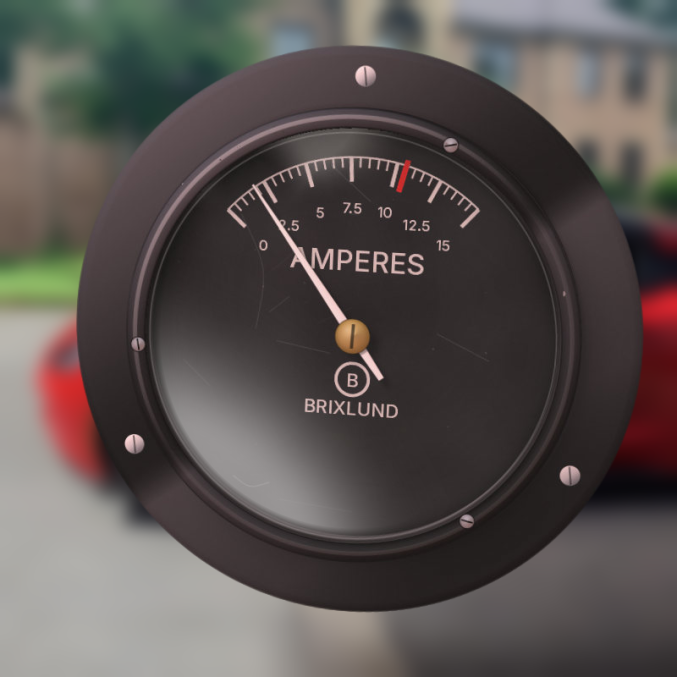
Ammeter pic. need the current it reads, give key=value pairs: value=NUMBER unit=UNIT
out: value=2 unit=A
